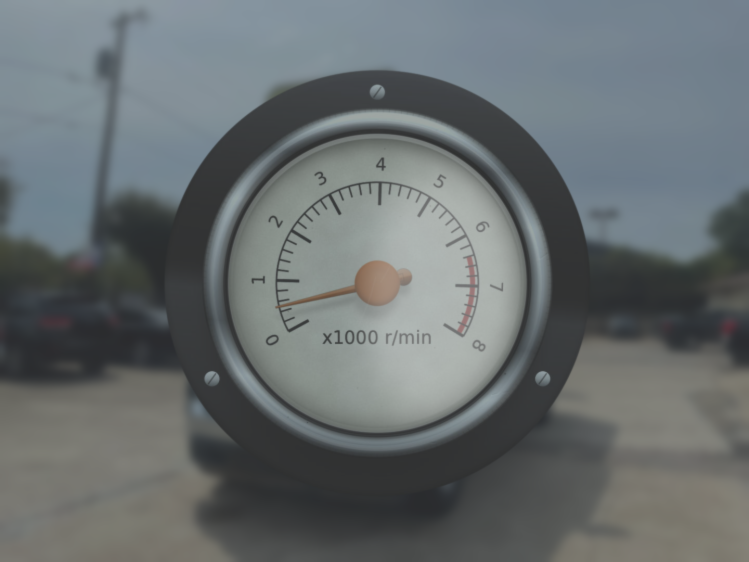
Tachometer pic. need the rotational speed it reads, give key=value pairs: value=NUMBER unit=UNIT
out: value=500 unit=rpm
